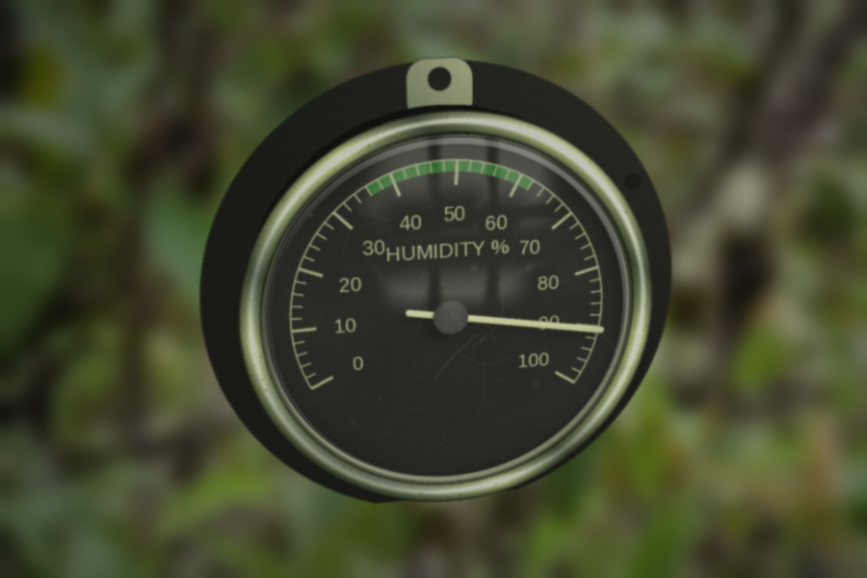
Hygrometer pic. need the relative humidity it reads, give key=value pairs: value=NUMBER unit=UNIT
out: value=90 unit=%
